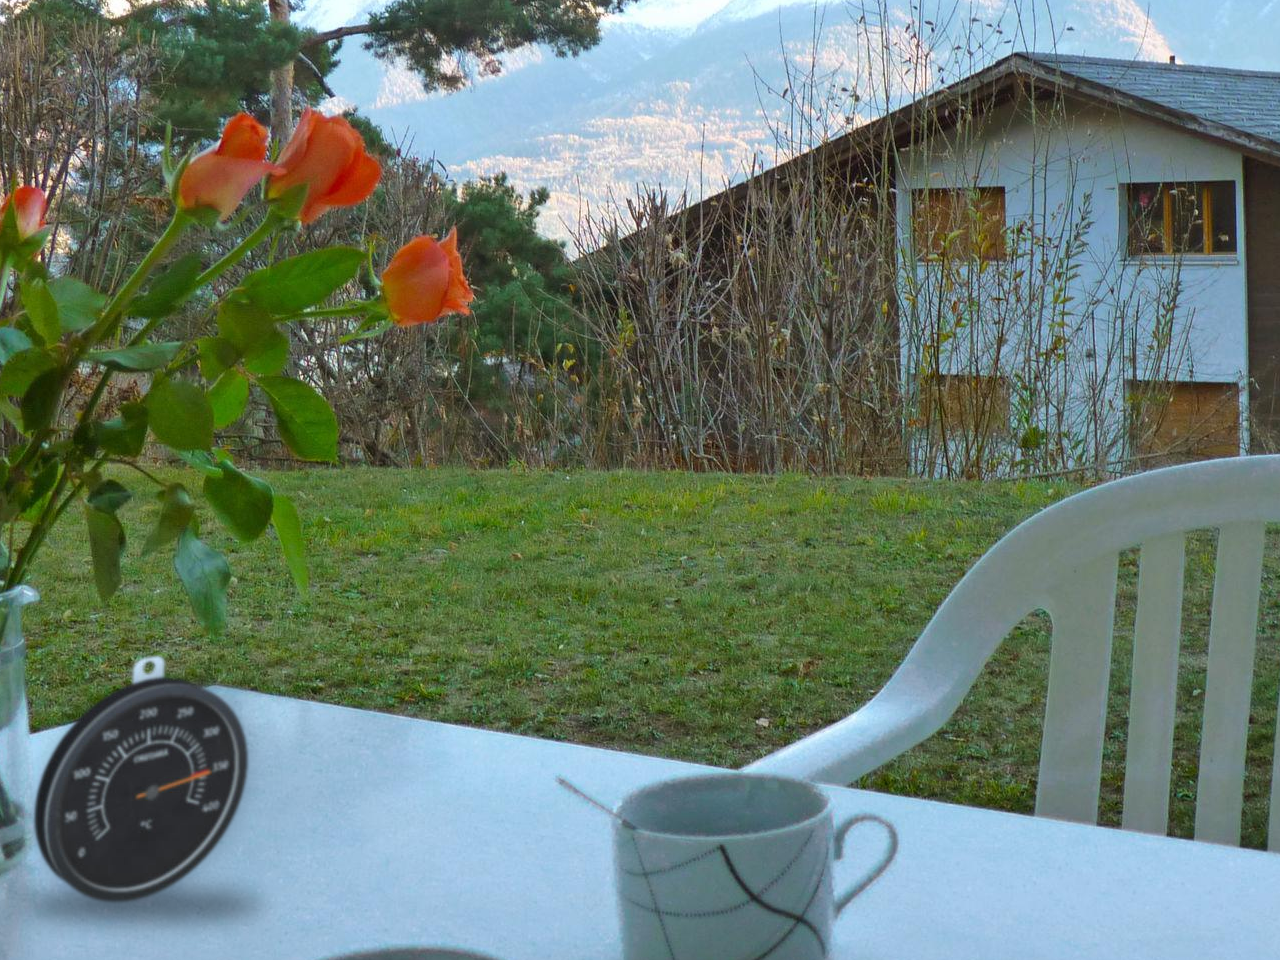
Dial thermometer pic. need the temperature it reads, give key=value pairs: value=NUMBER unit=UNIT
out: value=350 unit=°C
